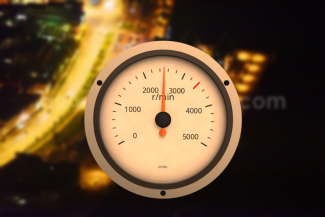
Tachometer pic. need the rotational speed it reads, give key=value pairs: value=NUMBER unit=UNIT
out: value=2500 unit=rpm
